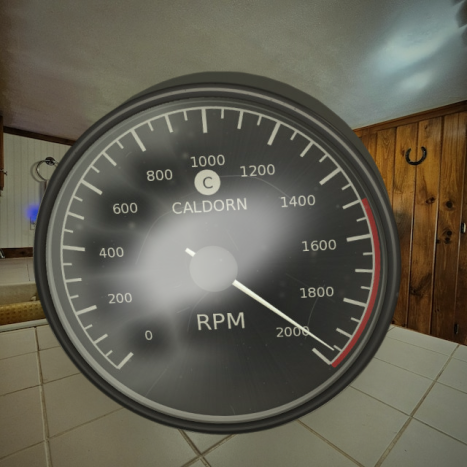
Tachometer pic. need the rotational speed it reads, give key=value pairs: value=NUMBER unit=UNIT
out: value=1950 unit=rpm
